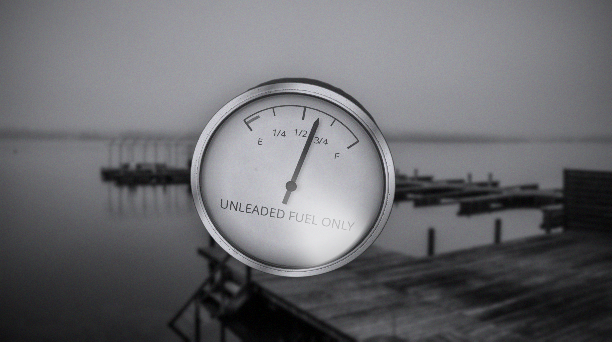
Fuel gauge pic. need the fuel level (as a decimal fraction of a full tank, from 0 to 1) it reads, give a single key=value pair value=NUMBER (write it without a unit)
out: value=0.625
